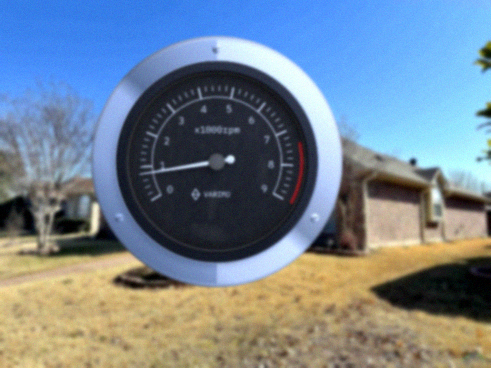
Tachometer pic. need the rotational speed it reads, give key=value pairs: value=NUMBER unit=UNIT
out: value=800 unit=rpm
